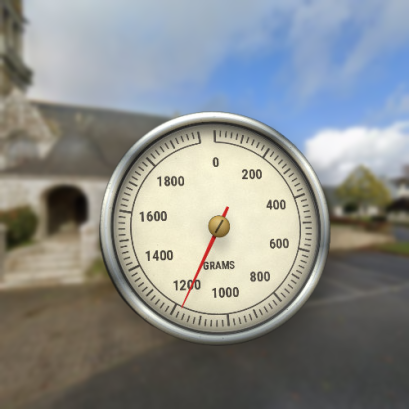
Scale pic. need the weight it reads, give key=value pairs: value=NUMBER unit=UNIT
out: value=1180 unit=g
